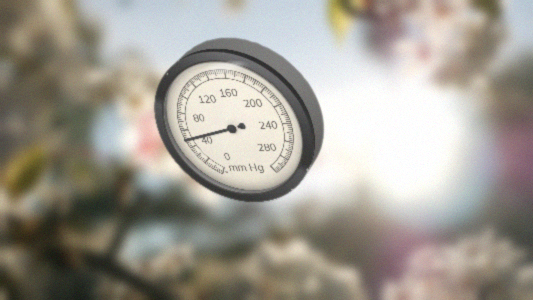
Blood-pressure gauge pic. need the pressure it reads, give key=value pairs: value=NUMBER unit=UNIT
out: value=50 unit=mmHg
